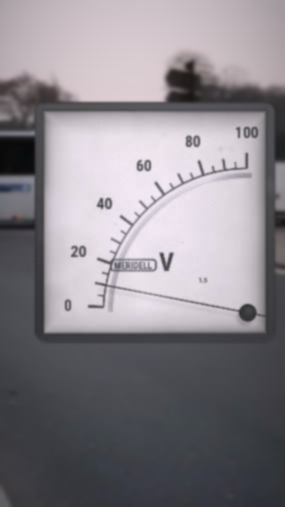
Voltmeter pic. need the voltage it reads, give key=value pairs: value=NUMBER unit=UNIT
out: value=10 unit=V
